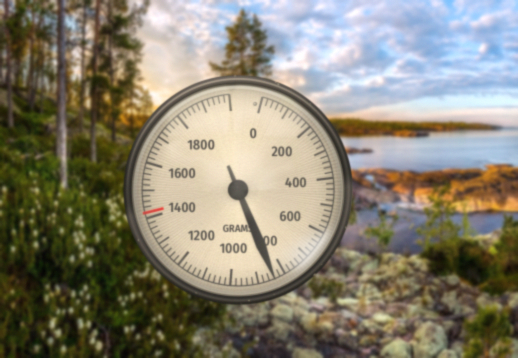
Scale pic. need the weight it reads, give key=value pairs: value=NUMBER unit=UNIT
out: value=840 unit=g
